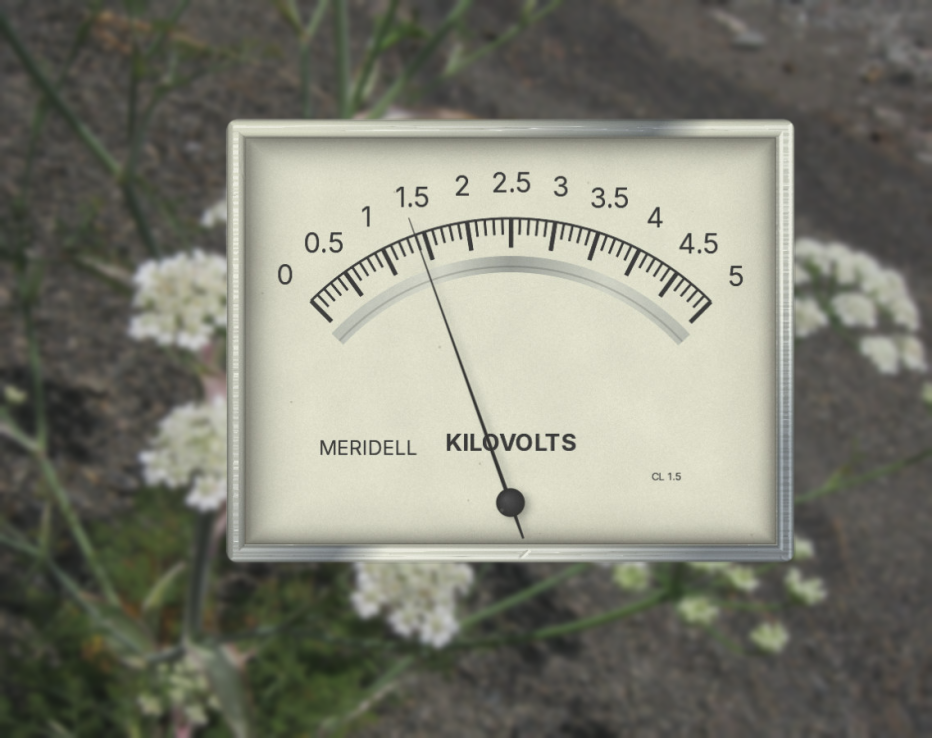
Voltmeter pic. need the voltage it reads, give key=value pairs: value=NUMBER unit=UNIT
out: value=1.4 unit=kV
